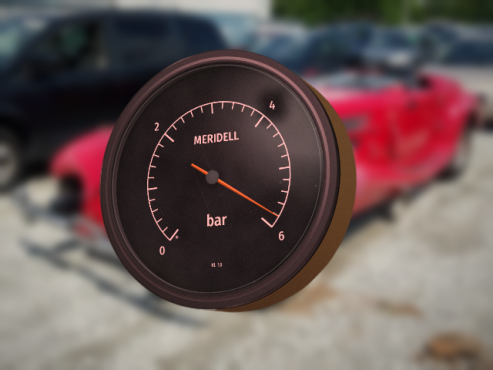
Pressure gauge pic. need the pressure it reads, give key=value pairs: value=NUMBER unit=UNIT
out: value=5.8 unit=bar
